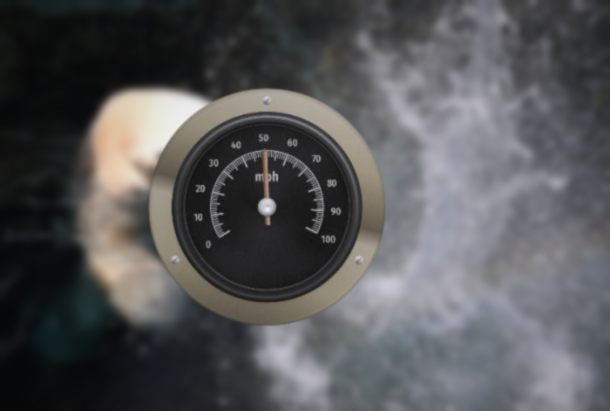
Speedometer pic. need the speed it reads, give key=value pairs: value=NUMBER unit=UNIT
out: value=50 unit=mph
